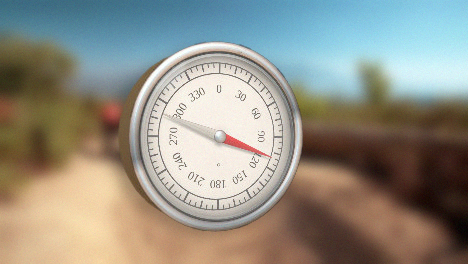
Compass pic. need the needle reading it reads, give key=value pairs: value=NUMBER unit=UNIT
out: value=110 unit=°
